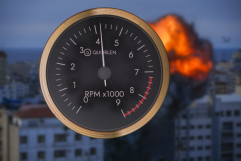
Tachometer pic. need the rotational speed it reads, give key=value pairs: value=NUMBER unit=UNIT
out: value=4200 unit=rpm
